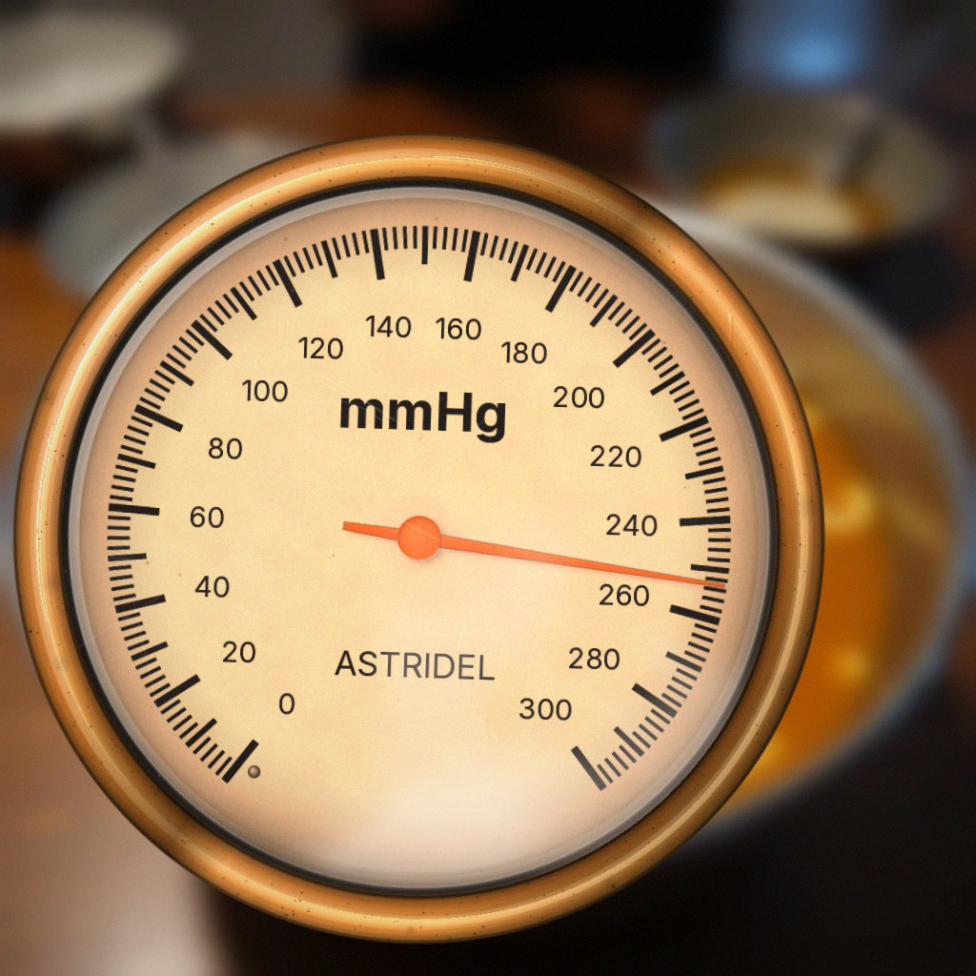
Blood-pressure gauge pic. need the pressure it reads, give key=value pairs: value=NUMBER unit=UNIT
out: value=253 unit=mmHg
